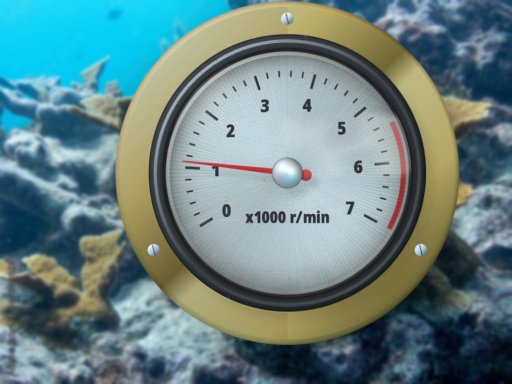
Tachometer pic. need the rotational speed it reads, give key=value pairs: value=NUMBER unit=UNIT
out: value=1100 unit=rpm
